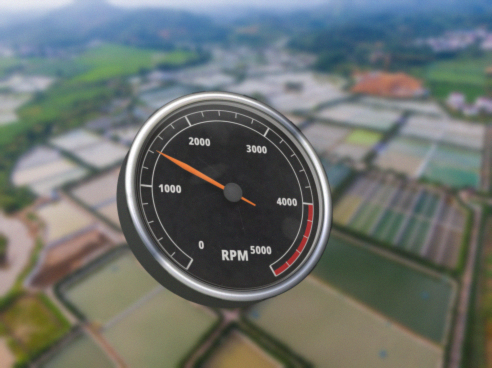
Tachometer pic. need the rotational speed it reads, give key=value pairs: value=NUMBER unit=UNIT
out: value=1400 unit=rpm
